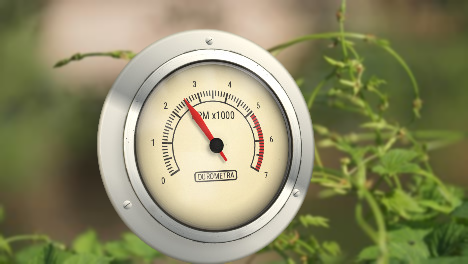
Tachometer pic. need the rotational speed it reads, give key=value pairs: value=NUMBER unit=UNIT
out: value=2500 unit=rpm
